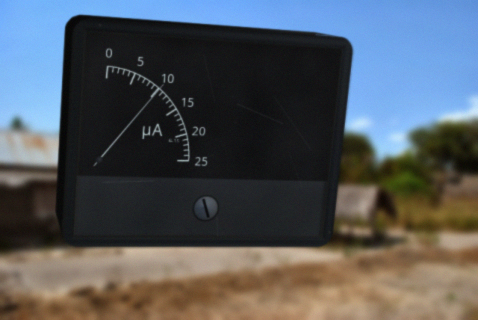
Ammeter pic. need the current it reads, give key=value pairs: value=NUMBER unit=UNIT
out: value=10 unit=µA
